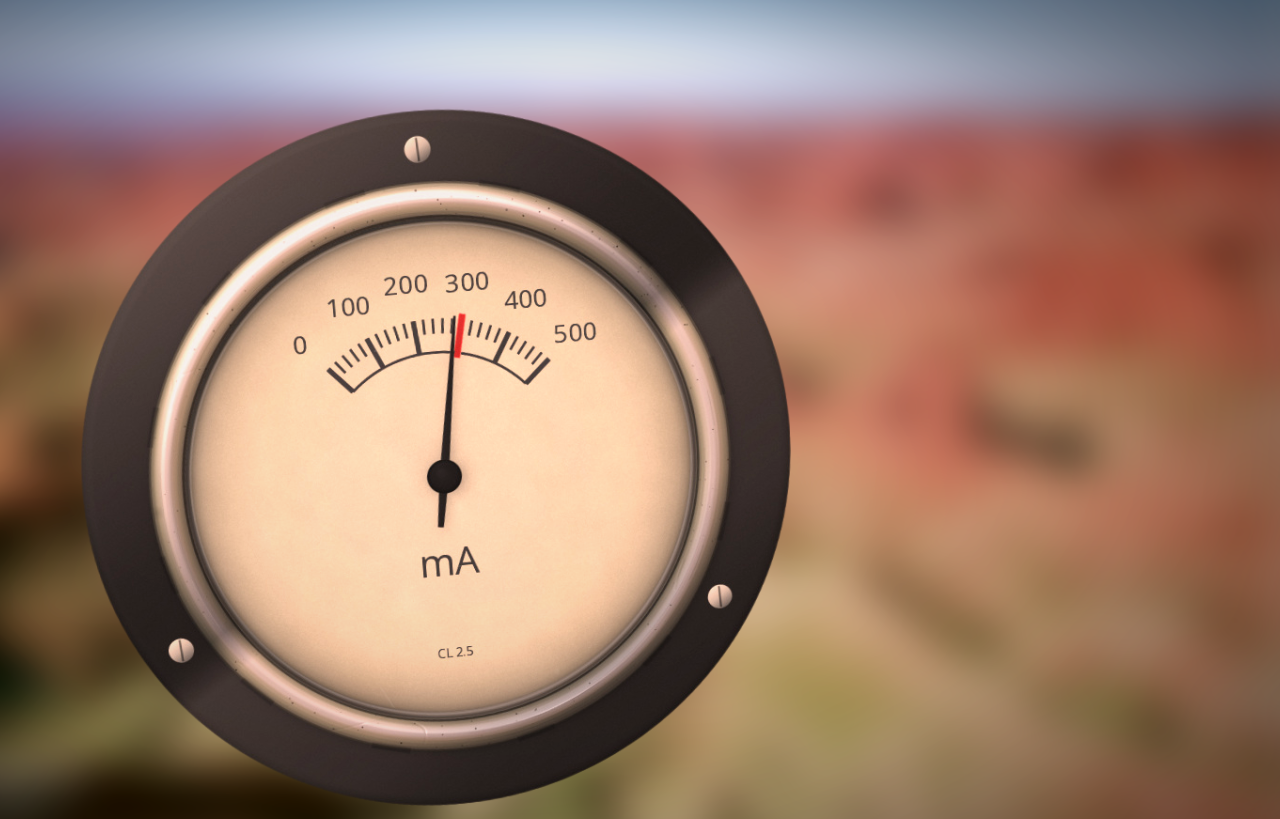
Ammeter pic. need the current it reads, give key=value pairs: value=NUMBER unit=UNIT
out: value=280 unit=mA
